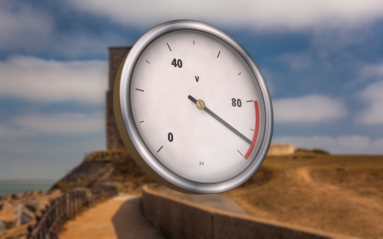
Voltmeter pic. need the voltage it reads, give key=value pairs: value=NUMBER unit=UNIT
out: value=95 unit=V
